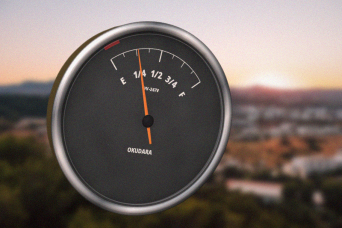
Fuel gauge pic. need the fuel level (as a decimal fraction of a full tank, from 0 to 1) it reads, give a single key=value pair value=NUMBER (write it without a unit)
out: value=0.25
